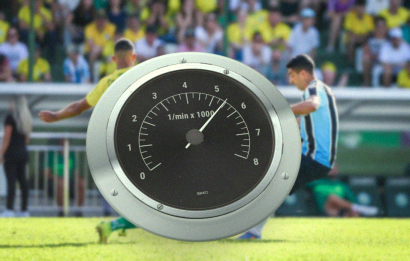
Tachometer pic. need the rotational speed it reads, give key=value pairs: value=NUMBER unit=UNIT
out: value=5500 unit=rpm
